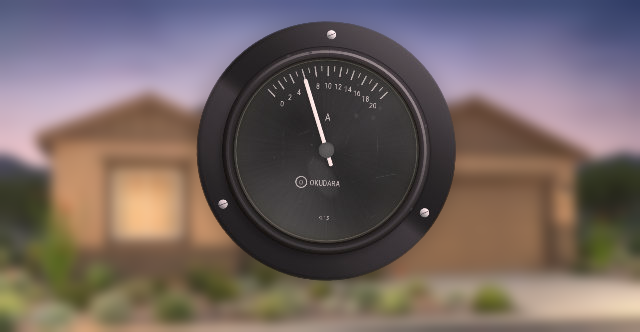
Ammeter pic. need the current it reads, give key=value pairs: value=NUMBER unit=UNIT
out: value=6 unit=A
